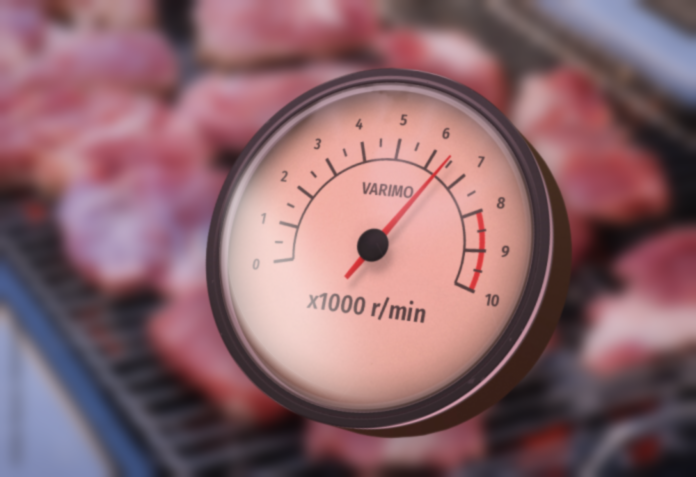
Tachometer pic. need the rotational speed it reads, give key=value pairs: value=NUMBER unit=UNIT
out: value=6500 unit=rpm
